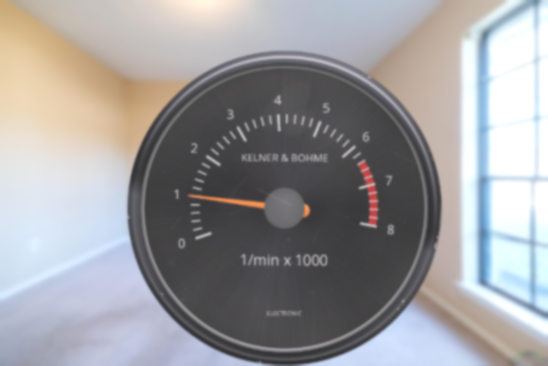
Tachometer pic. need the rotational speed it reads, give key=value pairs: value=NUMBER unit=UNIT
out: value=1000 unit=rpm
